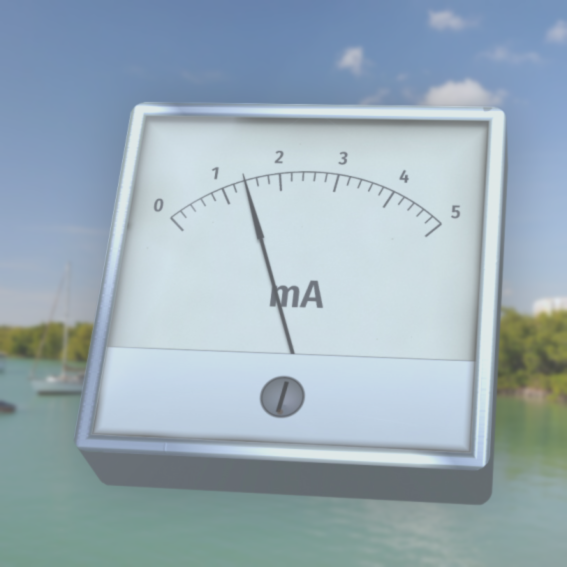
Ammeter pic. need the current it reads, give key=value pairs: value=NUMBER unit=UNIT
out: value=1.4 unit=mA
